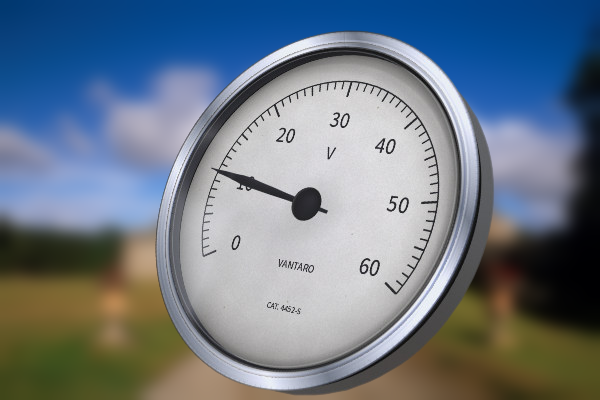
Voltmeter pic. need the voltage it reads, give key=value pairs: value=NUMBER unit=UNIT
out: value=10 unit=V
